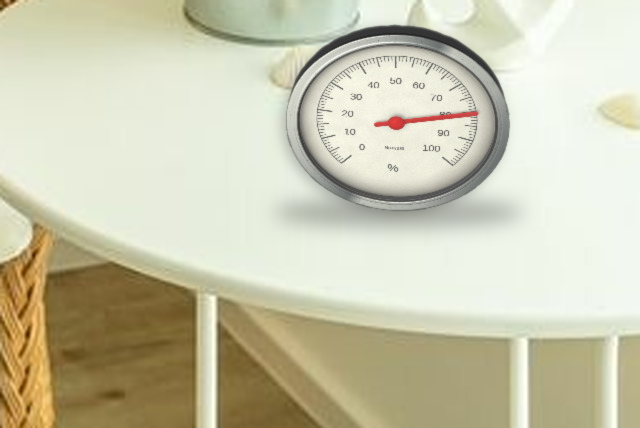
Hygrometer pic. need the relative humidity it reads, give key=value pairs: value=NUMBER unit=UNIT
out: value=80 unit=%
